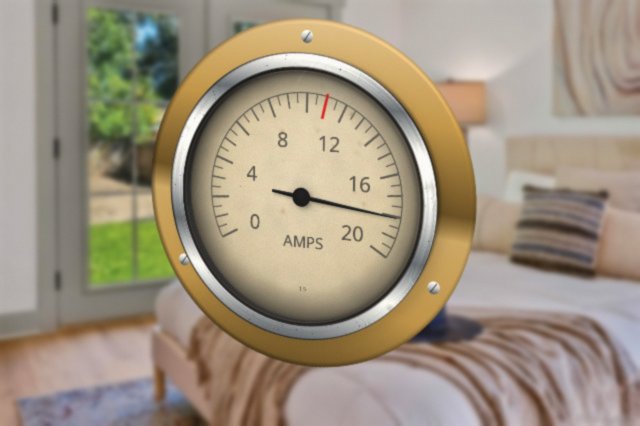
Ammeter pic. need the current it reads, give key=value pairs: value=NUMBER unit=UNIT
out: value=18 unit=A
